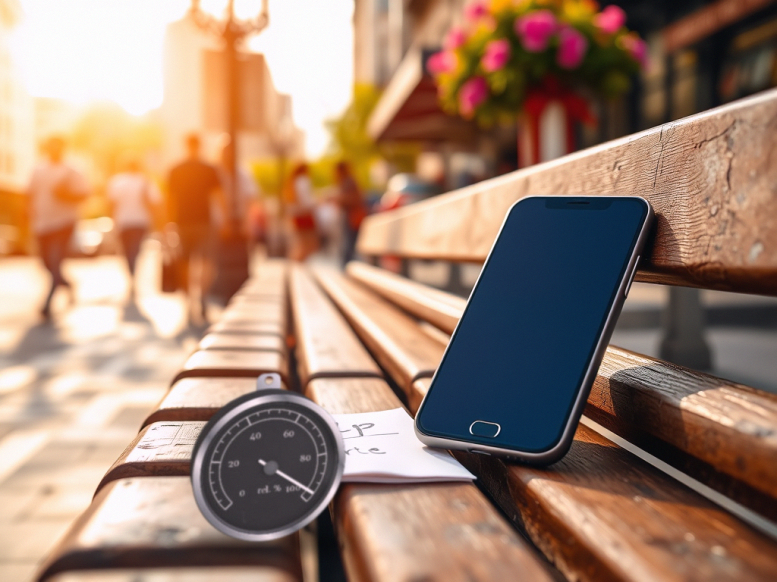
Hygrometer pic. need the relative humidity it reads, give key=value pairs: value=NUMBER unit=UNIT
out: value=96 unit=%
